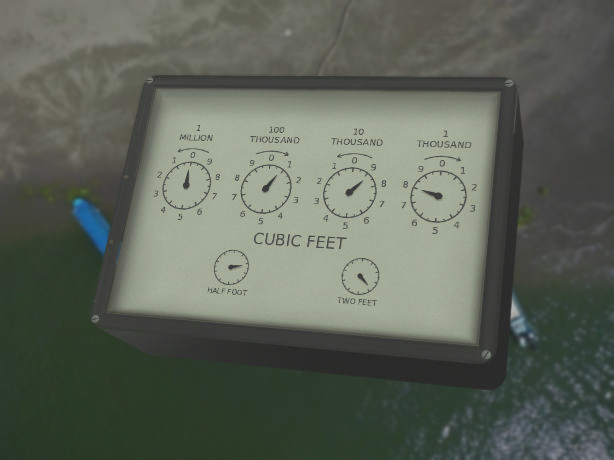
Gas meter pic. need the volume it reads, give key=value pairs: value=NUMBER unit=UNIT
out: value=8800 unit=ft³
